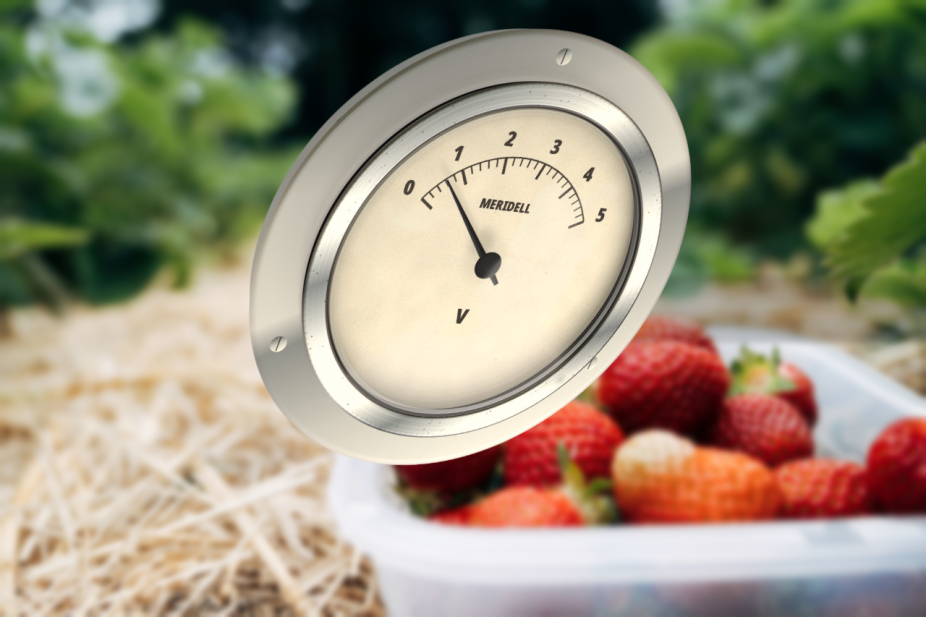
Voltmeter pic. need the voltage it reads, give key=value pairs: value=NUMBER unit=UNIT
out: value=0.6 unit=V
